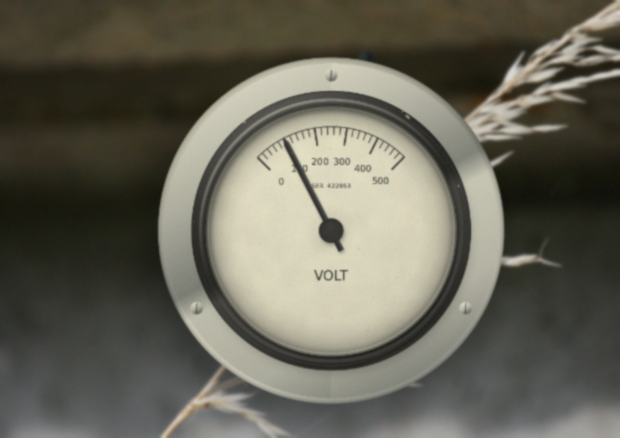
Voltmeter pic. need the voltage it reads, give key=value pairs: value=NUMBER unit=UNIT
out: value=100 unit=V
